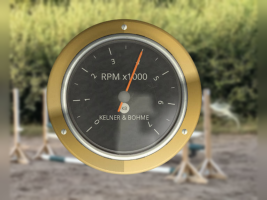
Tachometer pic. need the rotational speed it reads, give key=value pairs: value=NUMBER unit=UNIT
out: value=4000 unit=rpm
